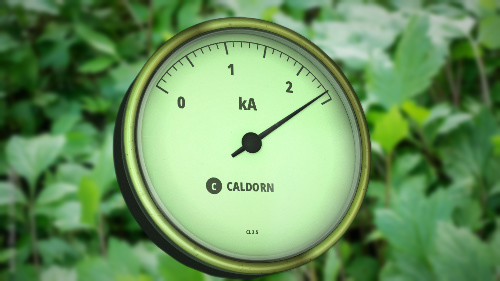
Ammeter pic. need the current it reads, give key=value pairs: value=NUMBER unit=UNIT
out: value=2.4 unit=kA
